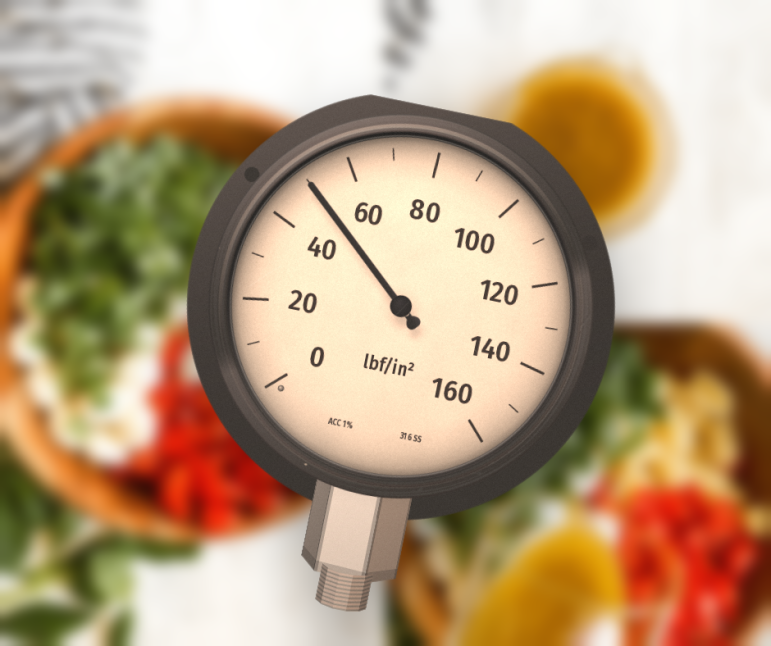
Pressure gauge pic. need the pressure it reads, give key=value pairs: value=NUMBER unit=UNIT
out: value=50 unit=psi
